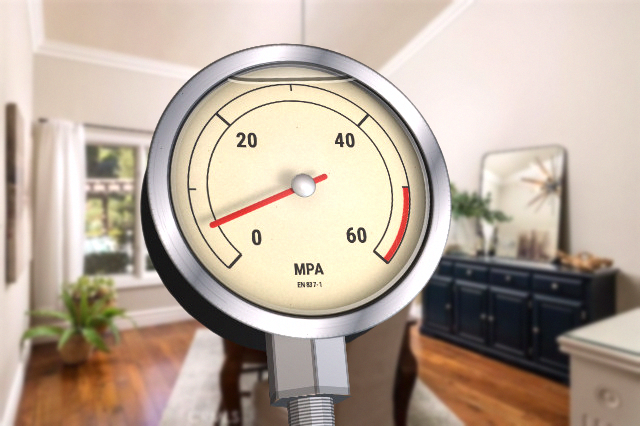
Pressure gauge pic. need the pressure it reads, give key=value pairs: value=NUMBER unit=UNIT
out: value=5 unit=MPa
